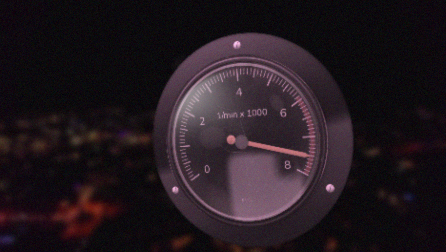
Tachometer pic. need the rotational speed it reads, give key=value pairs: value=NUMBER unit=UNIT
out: value=7500 unit=rpm
